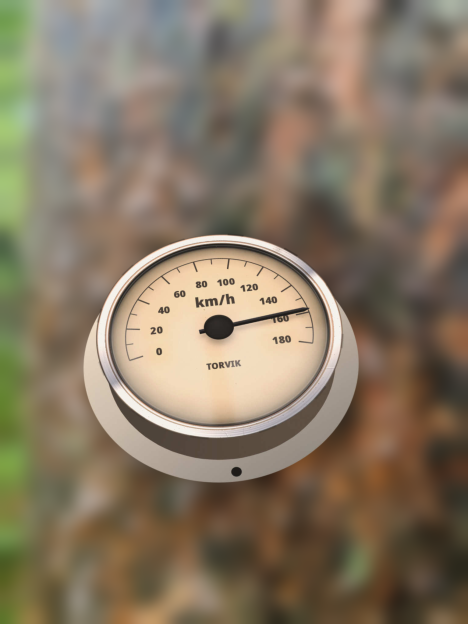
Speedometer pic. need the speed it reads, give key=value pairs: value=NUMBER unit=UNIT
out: value=160 unit=km/h
